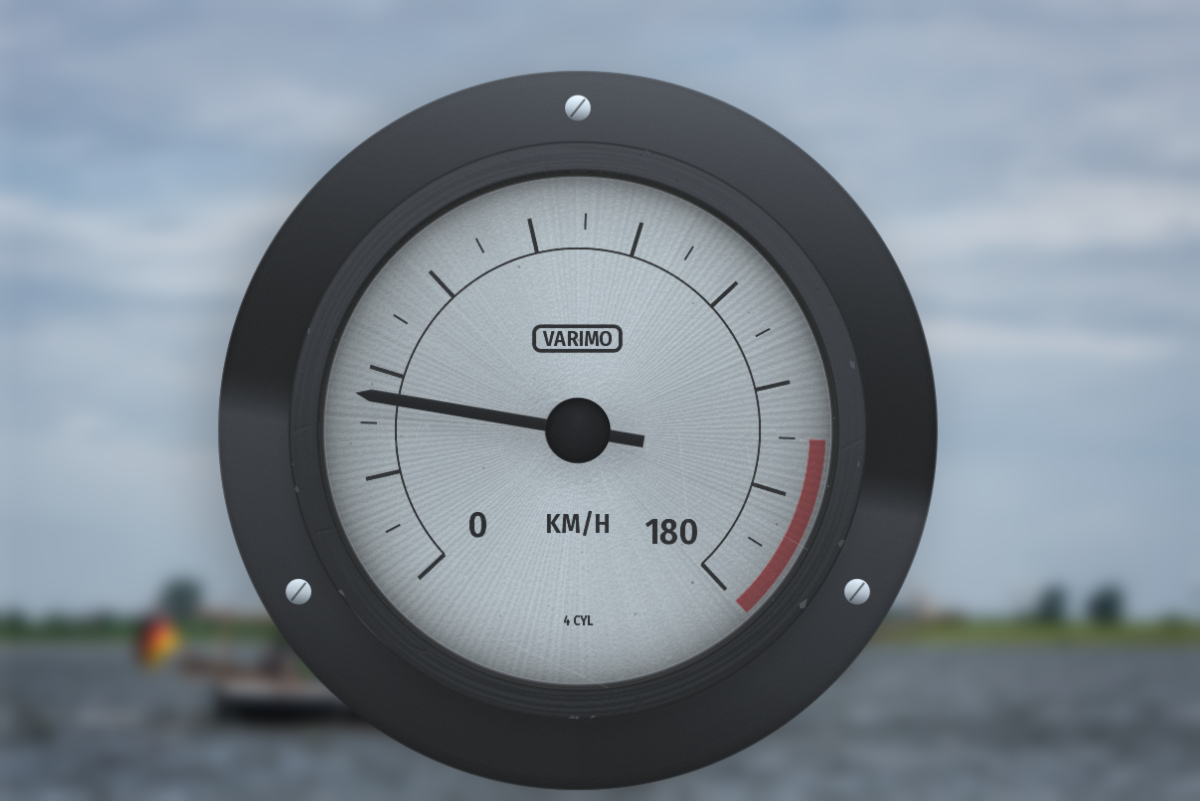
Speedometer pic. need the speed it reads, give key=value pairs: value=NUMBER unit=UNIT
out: value=35 unit=km/h
